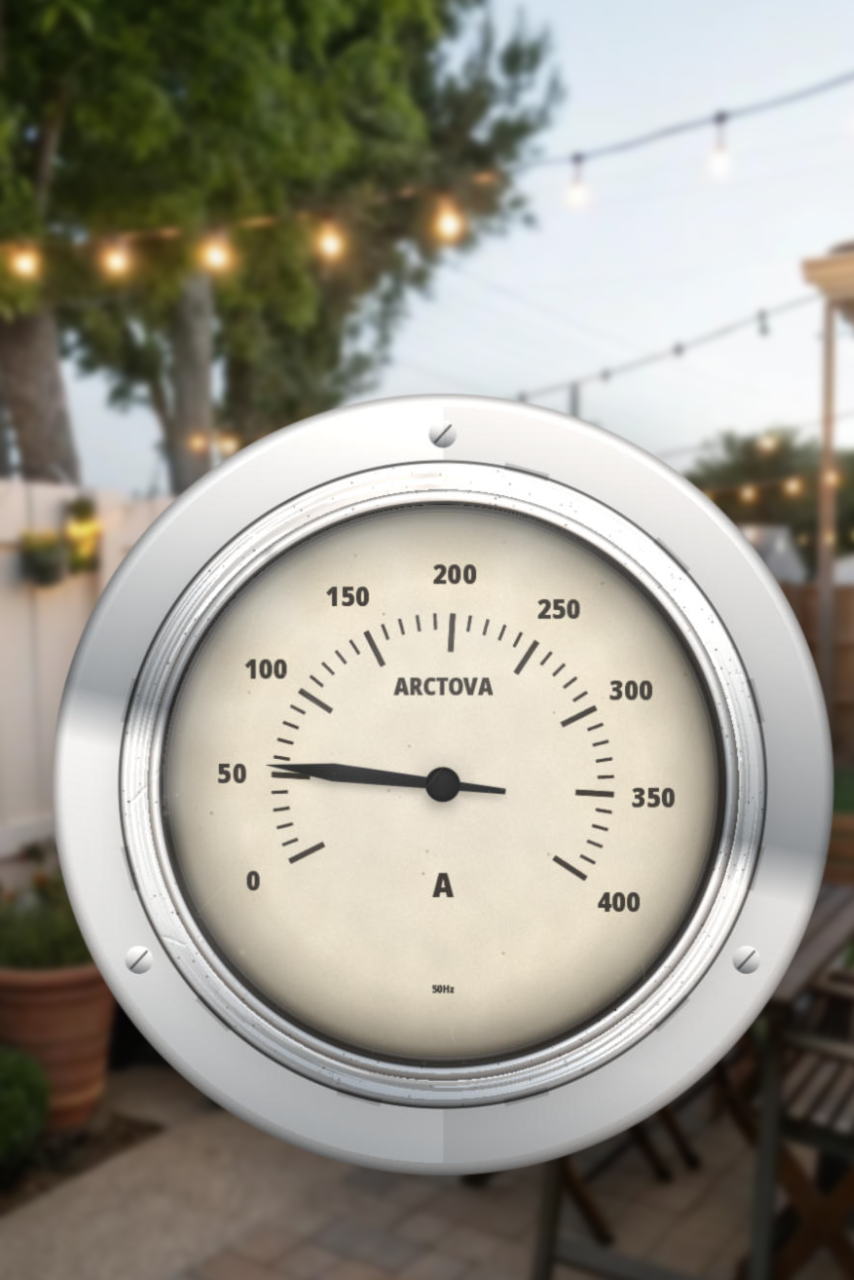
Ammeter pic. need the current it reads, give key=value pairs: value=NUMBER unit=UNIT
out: value=55 unit=A
